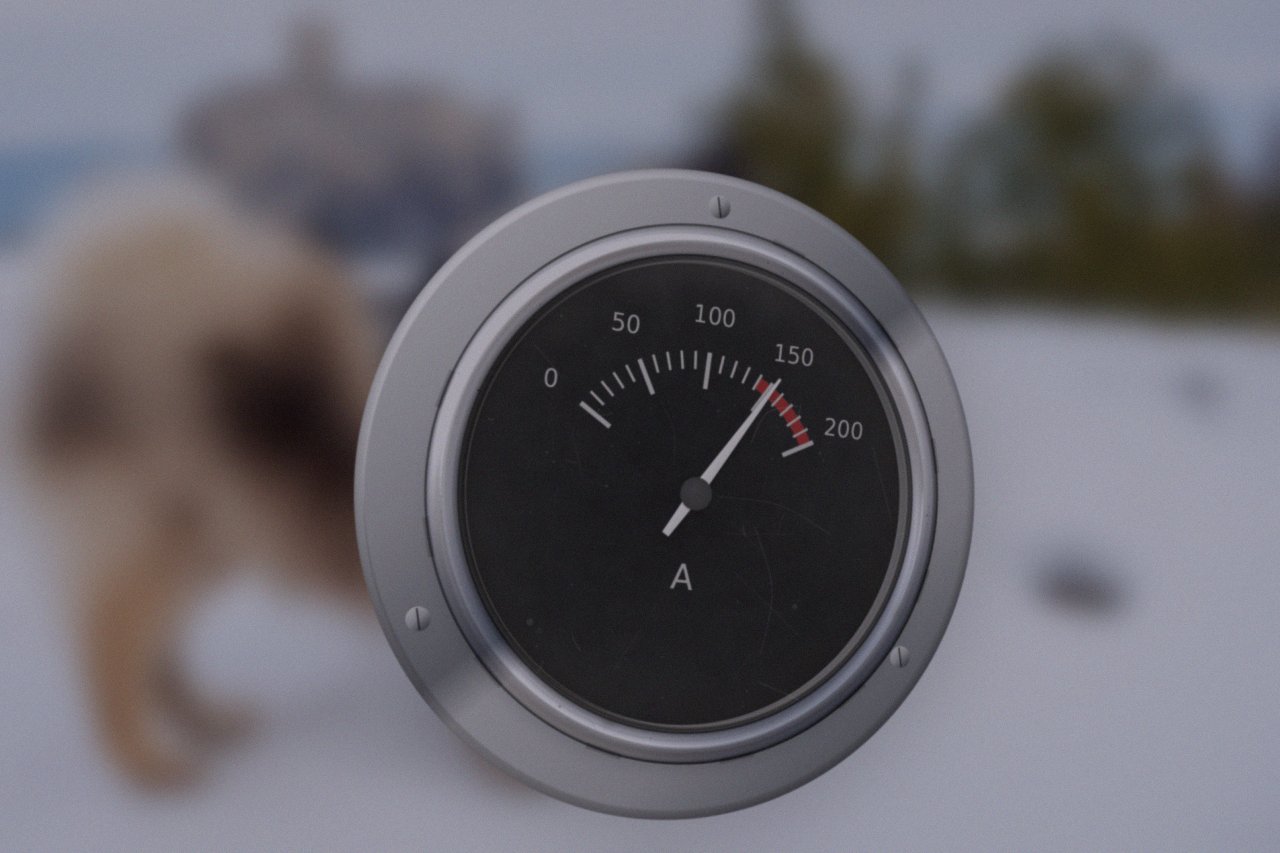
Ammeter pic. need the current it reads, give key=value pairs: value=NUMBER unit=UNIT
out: value=150 unit=A
